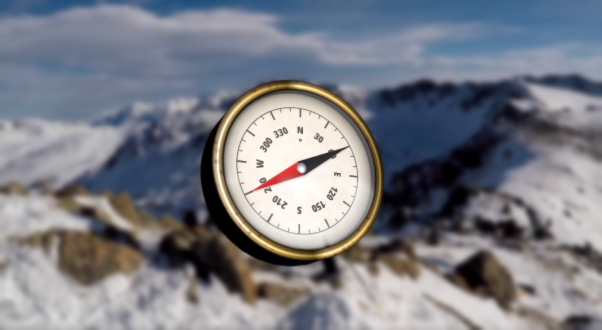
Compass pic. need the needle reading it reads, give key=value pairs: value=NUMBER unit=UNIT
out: value=240 unit=°
